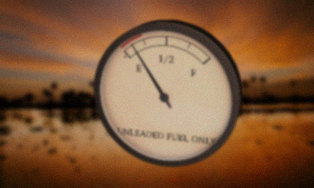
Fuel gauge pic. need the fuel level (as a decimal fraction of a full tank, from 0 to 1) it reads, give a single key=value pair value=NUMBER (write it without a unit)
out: value=0.125
